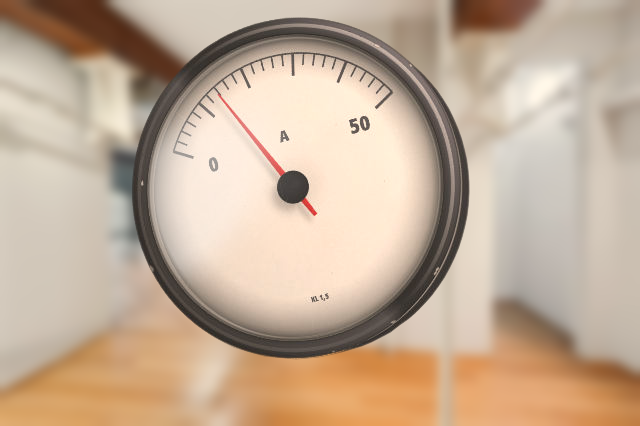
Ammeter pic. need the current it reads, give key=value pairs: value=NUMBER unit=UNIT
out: value=14 unit=A
